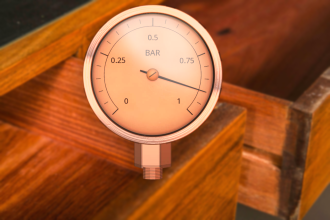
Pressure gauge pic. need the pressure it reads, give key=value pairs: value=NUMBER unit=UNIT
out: value=0.9 unit=bar
